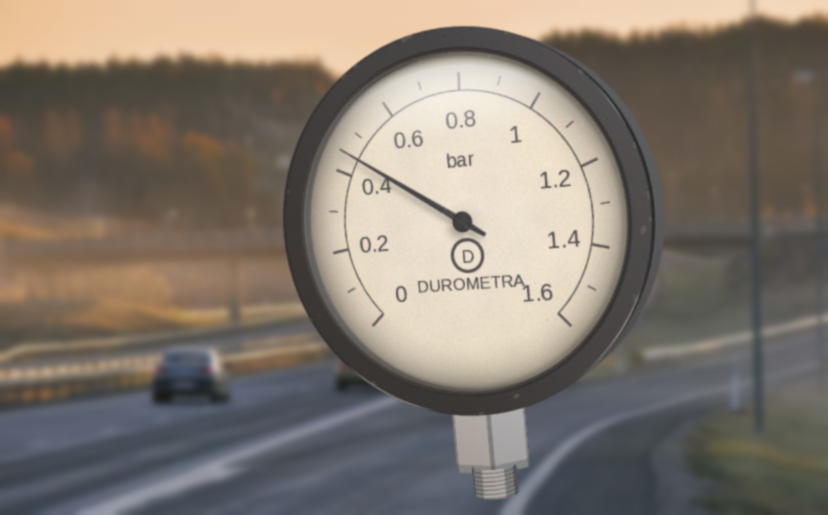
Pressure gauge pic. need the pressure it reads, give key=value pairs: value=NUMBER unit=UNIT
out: value=0.45 unit=bar
